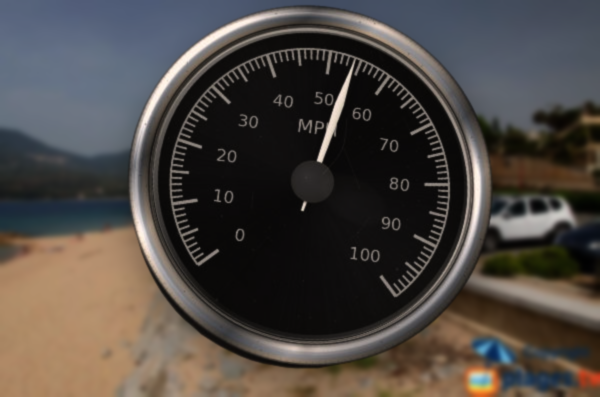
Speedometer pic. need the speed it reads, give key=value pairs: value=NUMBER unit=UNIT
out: value=54 unit=mph
